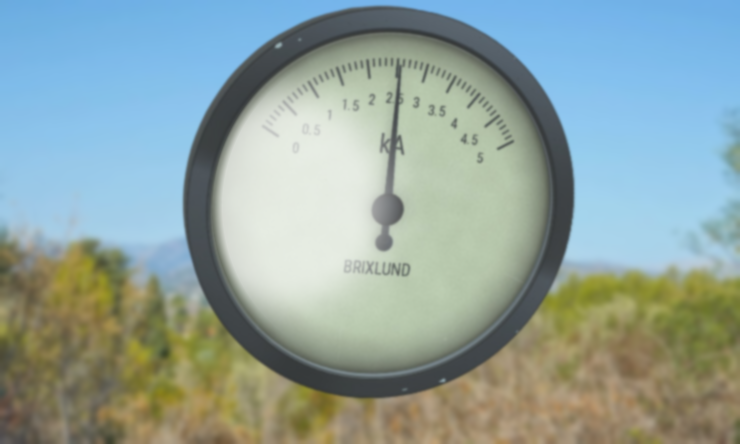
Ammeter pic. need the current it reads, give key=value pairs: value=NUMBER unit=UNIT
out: value=2.5 unit=kA
